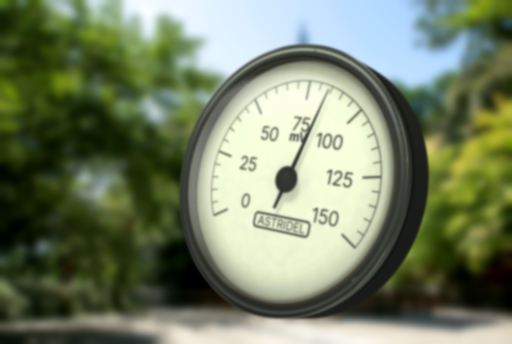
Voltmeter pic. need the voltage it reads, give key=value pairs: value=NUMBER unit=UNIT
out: value=85 unit=mV
